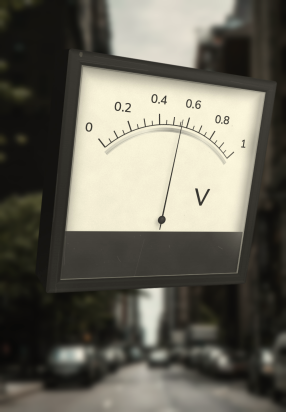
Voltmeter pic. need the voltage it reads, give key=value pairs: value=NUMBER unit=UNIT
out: value=0.55 unit=V
